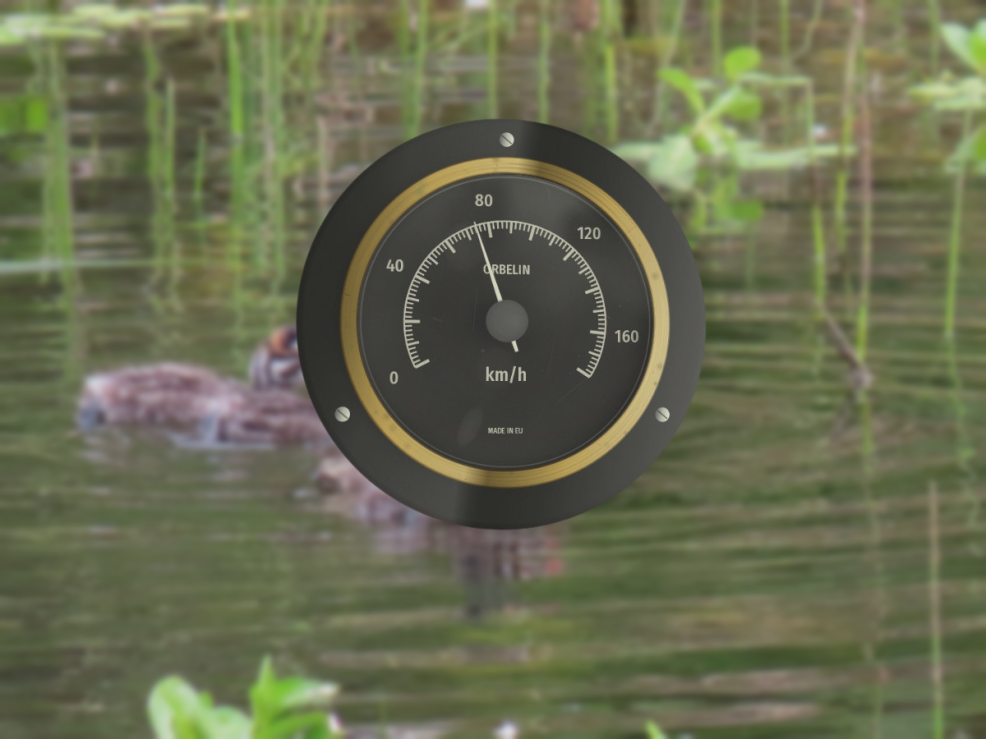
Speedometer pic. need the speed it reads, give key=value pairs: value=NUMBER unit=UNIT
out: value=74 unit=km/h
